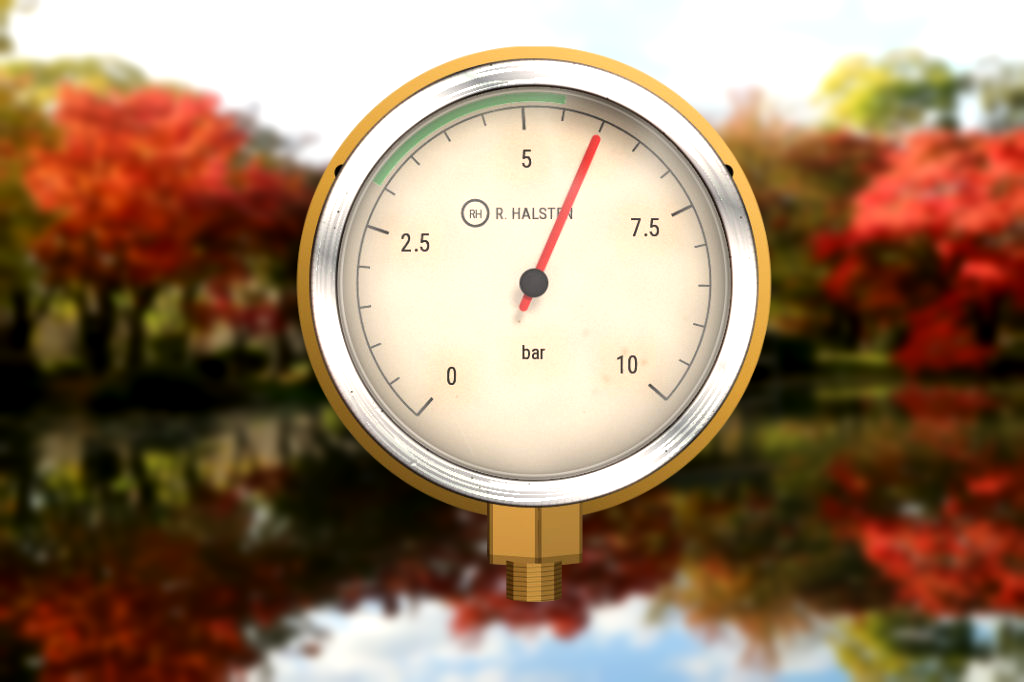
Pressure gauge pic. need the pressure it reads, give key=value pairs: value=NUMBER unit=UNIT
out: value=6 unit=bar
